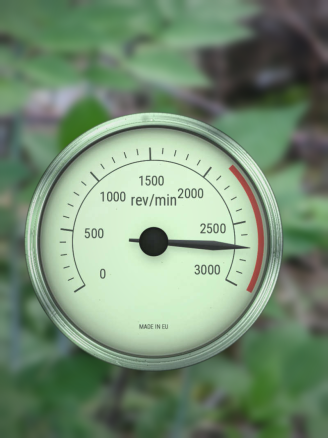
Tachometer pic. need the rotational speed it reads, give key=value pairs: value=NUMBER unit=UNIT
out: value=2700 unit=rpm
